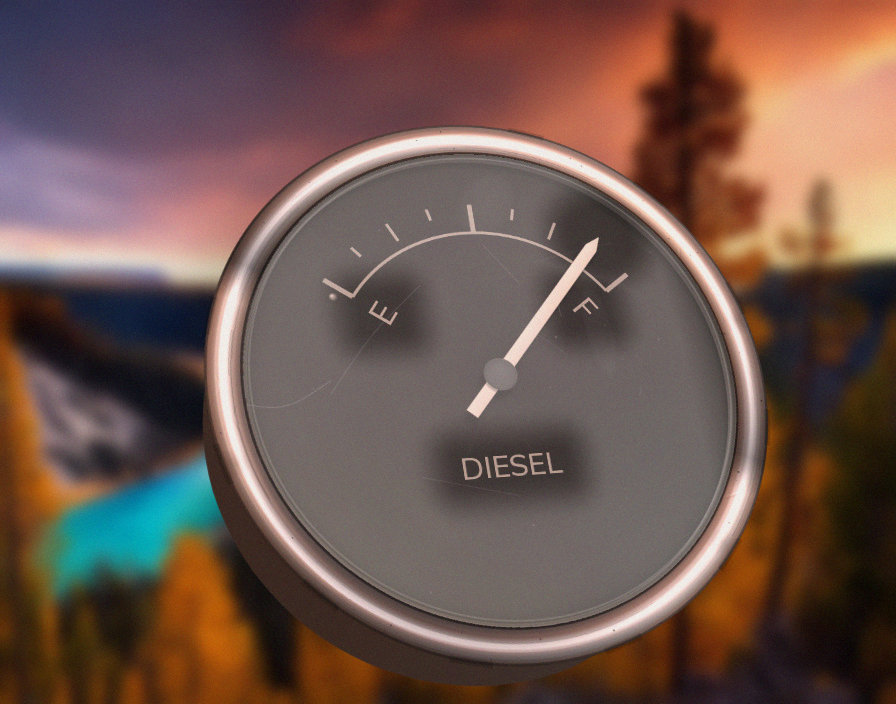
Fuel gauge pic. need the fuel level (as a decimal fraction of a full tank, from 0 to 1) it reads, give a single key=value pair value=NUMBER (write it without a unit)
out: value=0.875
